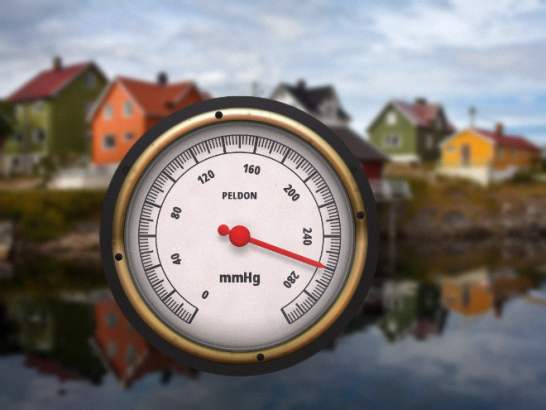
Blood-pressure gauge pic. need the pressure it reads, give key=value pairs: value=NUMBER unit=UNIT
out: value=260 unit=mmHg
